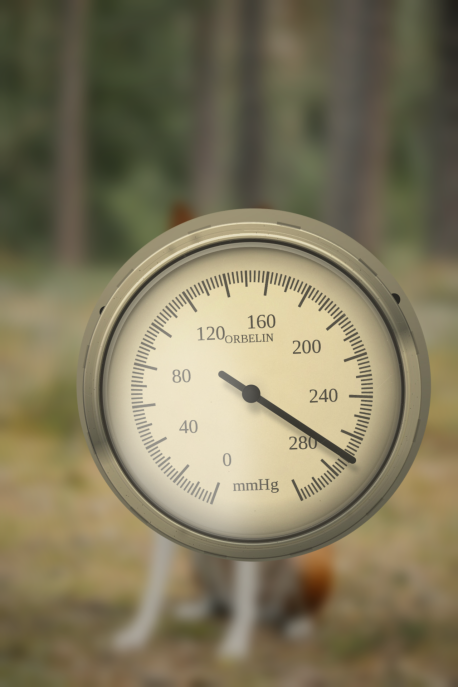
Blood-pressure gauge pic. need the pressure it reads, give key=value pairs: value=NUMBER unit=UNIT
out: value=270 unit=mmHg
